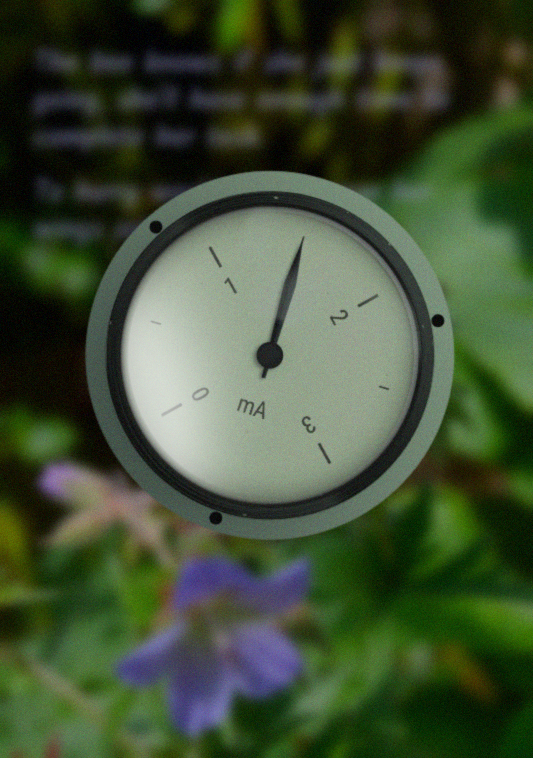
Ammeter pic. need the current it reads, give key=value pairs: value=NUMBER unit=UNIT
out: value=1.5 unit=mA
